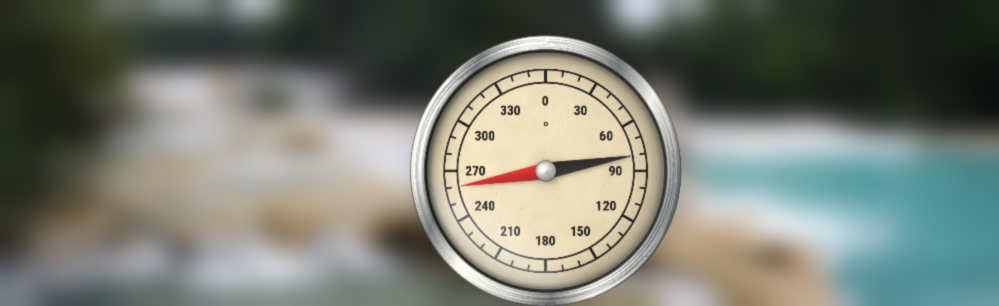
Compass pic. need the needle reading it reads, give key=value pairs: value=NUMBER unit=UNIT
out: value=260 unit=°
